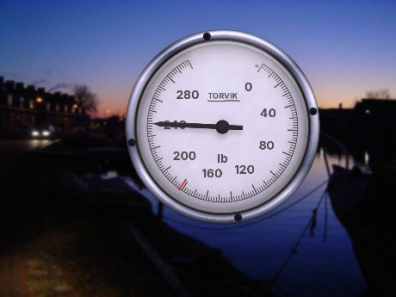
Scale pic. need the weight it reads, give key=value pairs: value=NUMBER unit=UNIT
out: value=240 unit=lb
